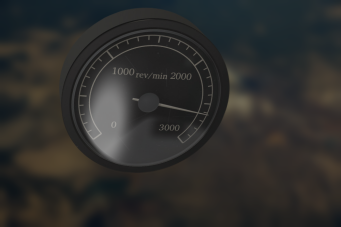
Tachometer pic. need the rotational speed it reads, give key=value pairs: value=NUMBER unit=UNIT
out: value=2600 unit=rpm
